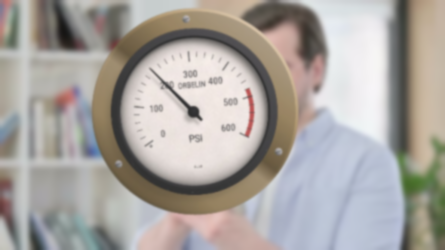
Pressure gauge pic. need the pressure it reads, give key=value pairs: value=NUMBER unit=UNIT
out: value=200 unit=psi
